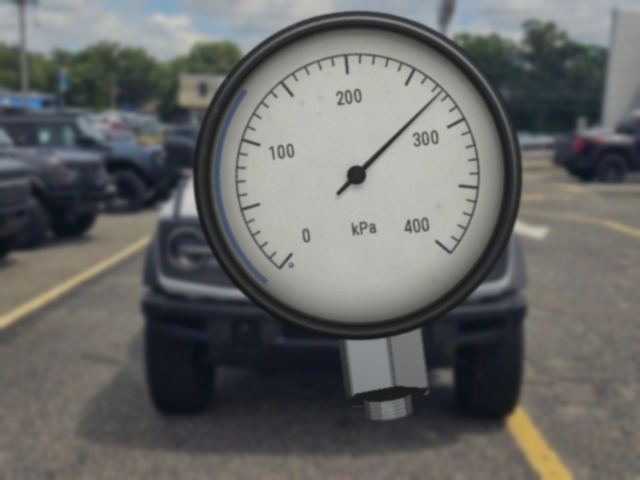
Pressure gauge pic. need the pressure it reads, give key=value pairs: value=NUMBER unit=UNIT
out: value=275 unit=kPa
